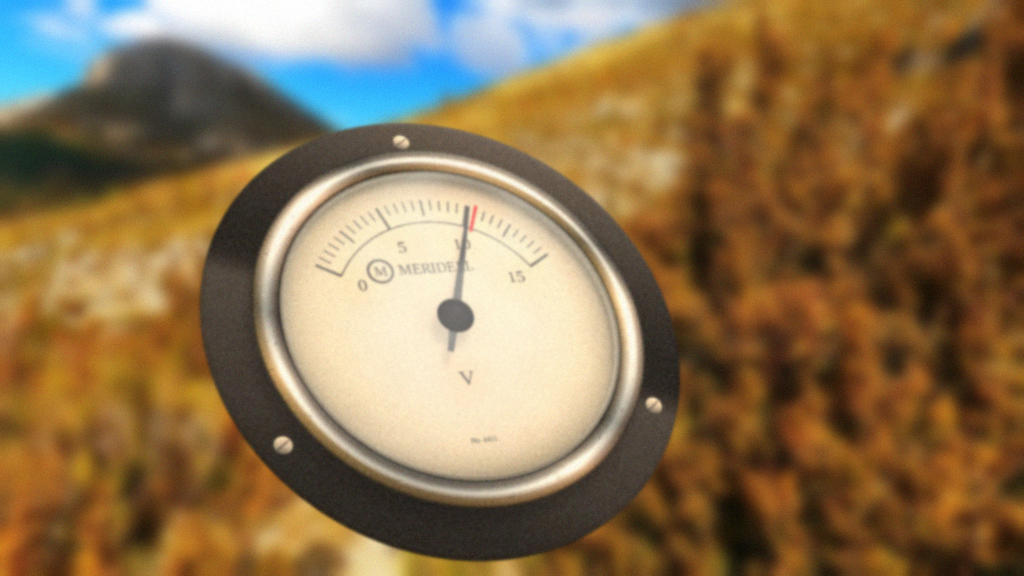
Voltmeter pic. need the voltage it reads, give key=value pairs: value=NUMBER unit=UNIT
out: value=10 unit=V
